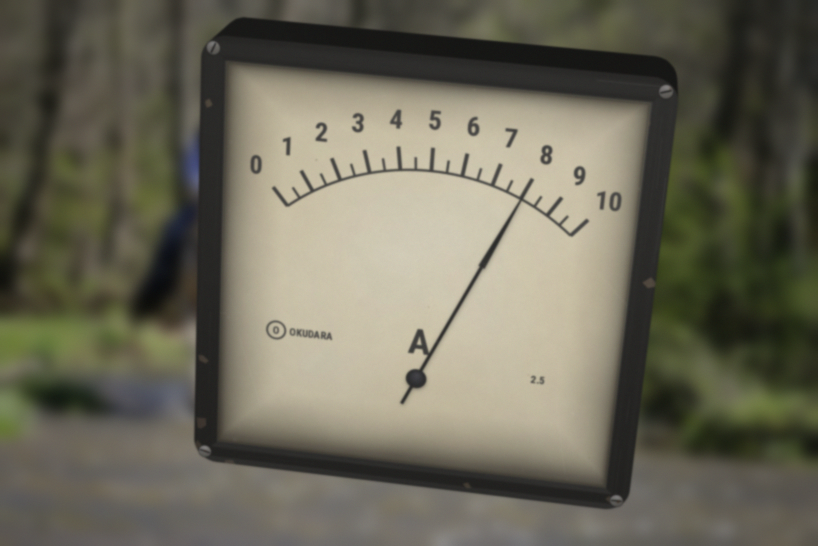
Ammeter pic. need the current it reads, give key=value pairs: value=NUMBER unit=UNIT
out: value=8 unit=A
